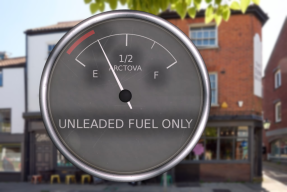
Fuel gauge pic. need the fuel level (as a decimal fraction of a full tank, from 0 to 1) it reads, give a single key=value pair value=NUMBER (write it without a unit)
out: value=0.25
